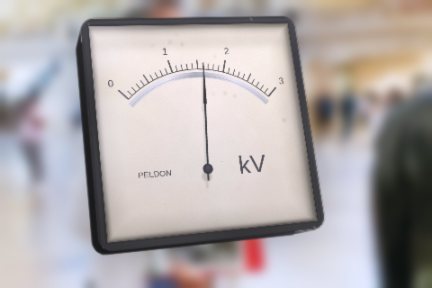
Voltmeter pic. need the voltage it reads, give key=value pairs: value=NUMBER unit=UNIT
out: value=1.6 unit=kV
